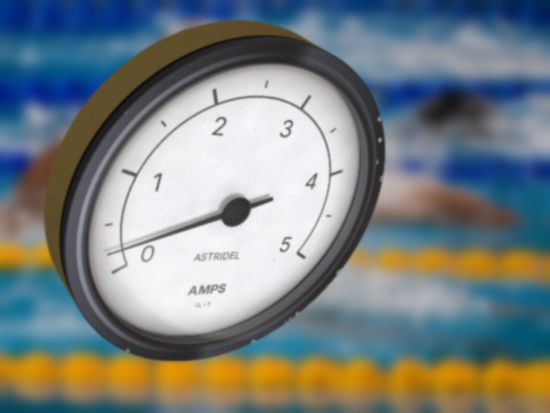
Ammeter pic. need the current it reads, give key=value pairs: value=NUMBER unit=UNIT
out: value=0.25 unit=A
